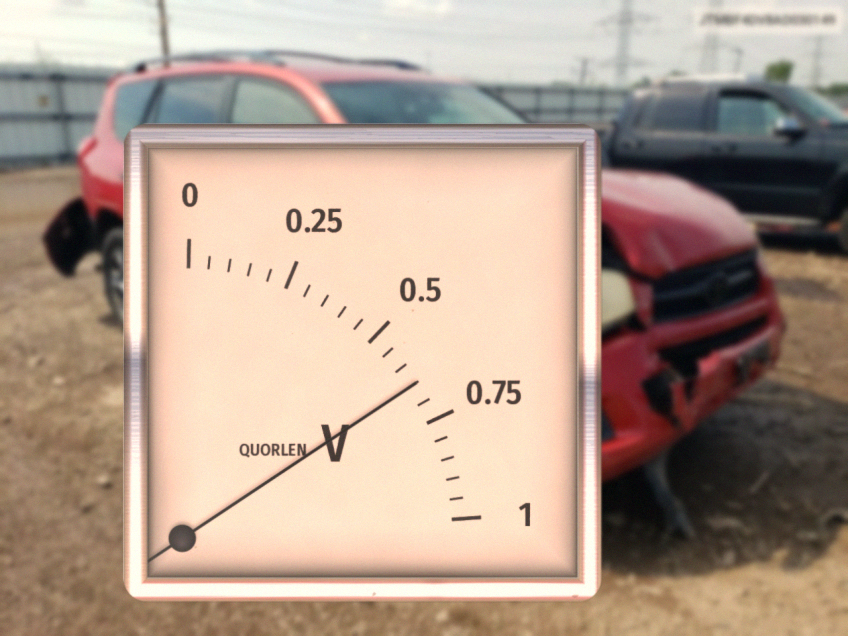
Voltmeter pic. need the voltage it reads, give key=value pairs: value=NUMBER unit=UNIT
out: value=0.65 unit=V
